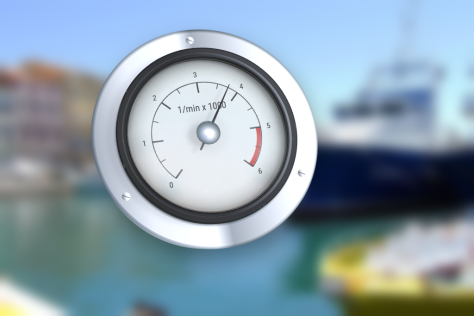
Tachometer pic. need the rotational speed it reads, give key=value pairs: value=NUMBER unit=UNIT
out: value=3750 unit=rpm
